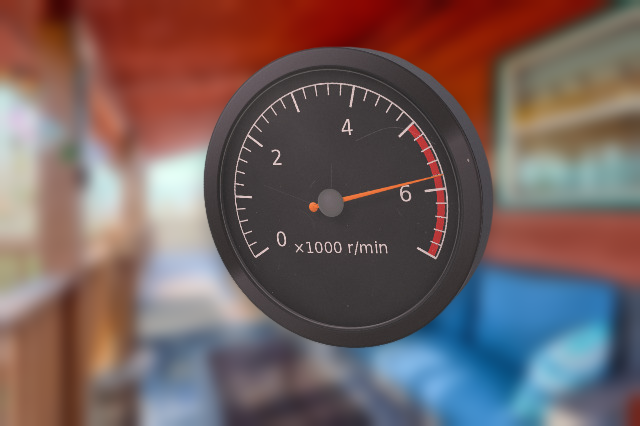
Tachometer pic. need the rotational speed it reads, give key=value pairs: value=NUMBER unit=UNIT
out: value=5800 unit=rpm
